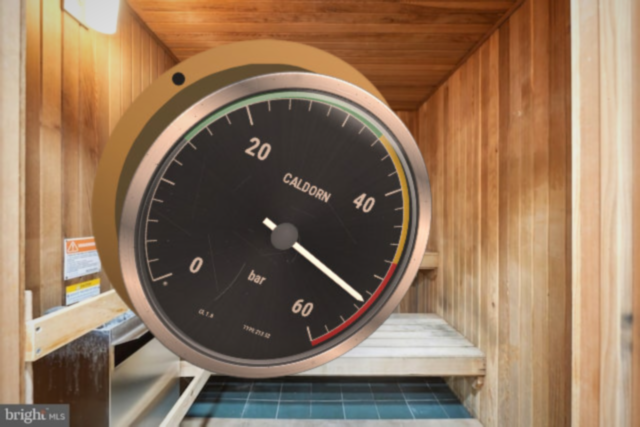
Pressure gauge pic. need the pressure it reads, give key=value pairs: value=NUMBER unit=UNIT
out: value=53 unit=bar
